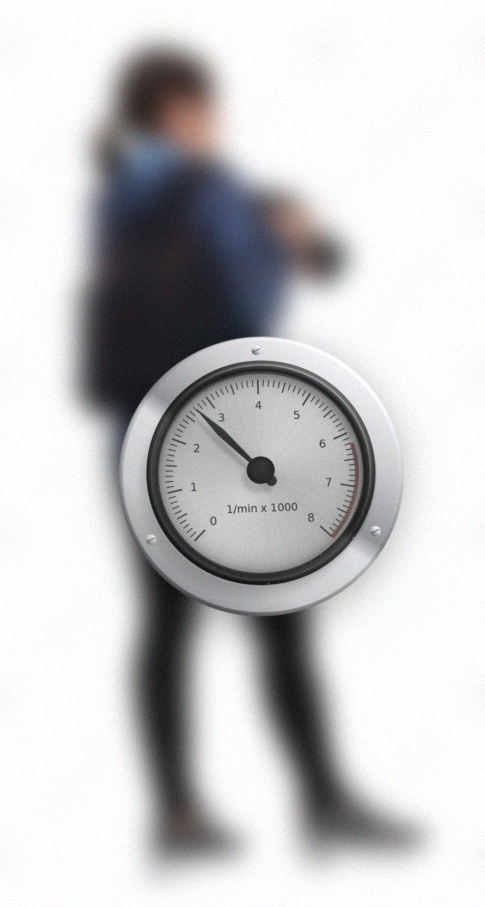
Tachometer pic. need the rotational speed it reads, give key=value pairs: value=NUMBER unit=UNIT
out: value=2700 unit=rpm
